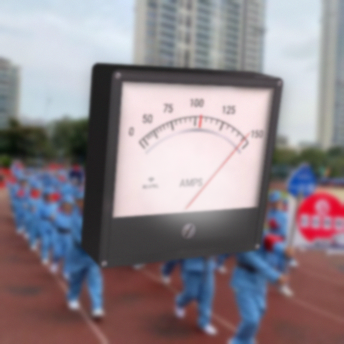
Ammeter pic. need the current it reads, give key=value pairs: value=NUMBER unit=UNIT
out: value=145 unit=A
